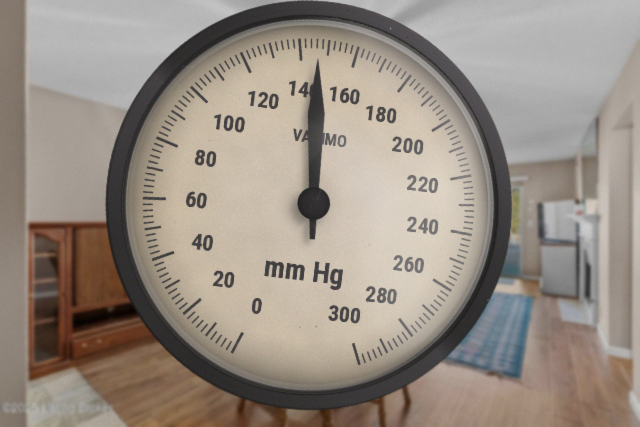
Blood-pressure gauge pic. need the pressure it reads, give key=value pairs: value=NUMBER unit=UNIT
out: value=146 unit=mmHg
